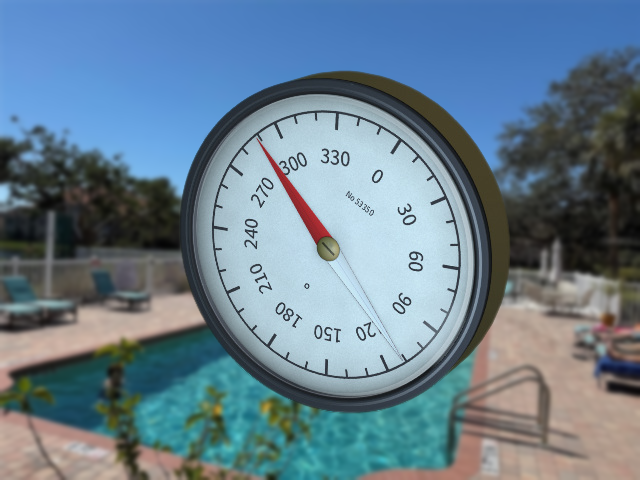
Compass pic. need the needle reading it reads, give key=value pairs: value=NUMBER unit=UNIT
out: value=290 unit=°
